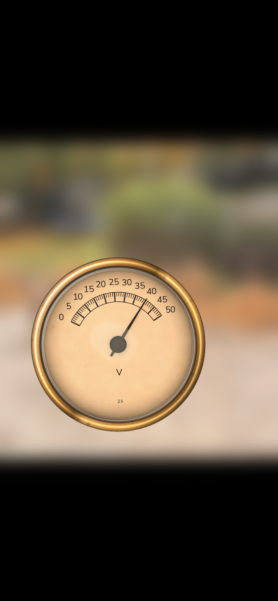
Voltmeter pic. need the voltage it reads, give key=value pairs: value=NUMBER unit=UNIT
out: value=40 unit=V
